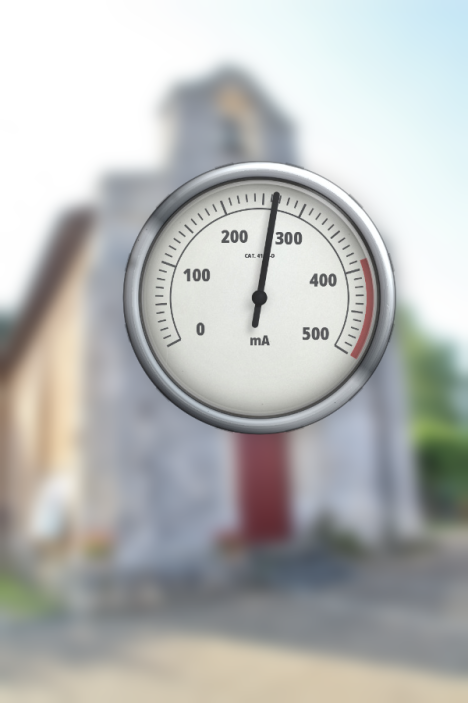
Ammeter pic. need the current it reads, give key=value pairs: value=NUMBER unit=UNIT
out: value=265 unit=mA
